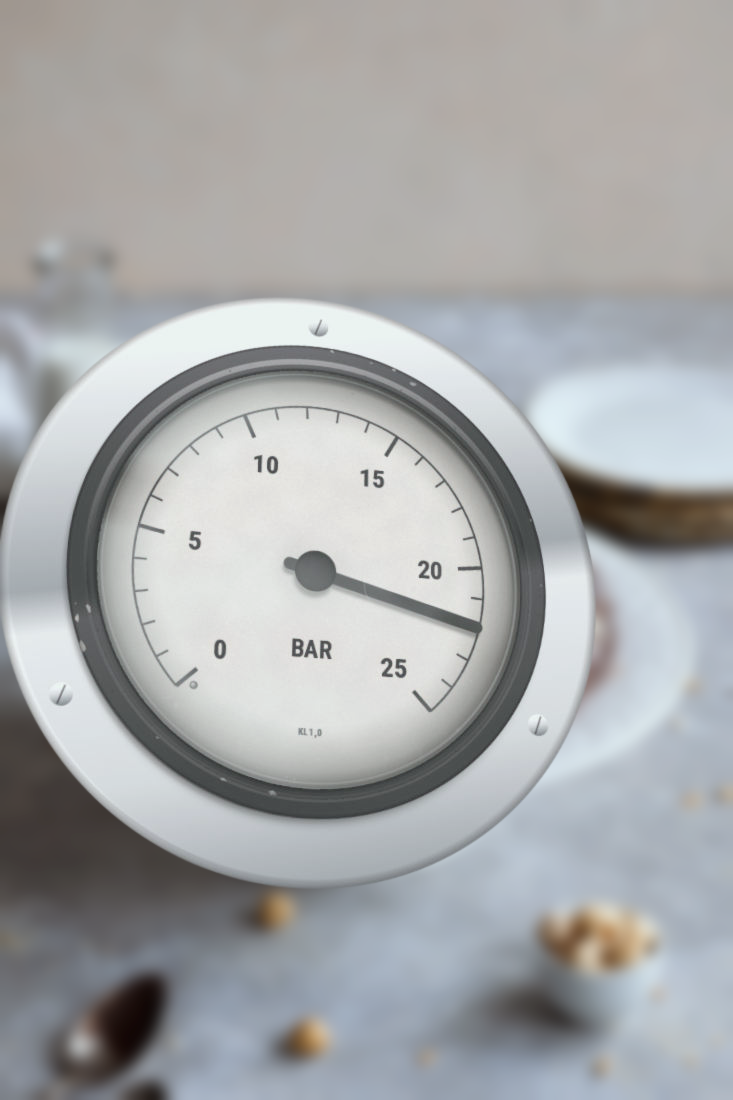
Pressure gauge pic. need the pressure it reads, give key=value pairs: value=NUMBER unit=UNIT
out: value=22 unit=bar
